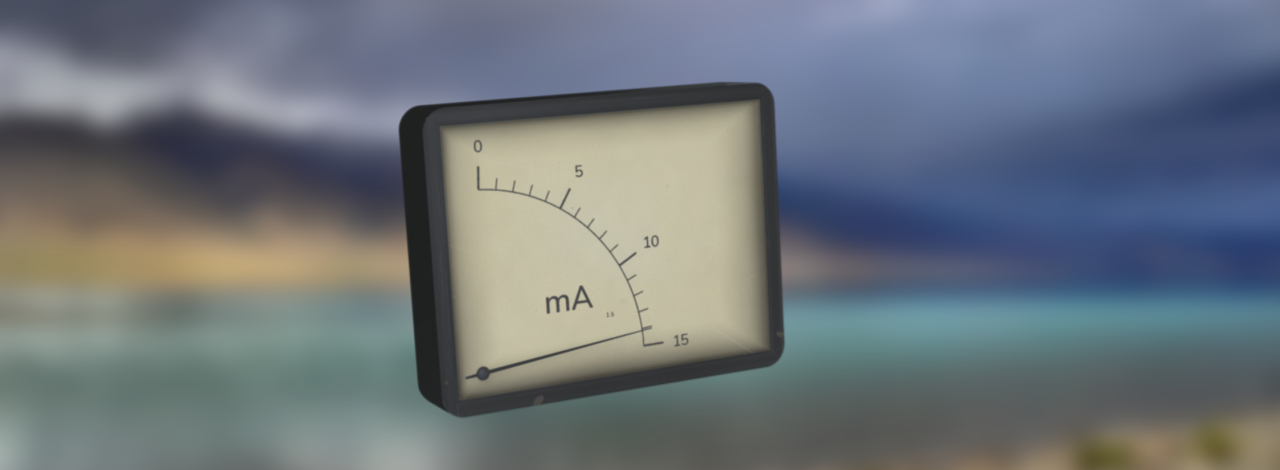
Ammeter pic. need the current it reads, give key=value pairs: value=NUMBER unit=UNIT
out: value=14 unit=mA
